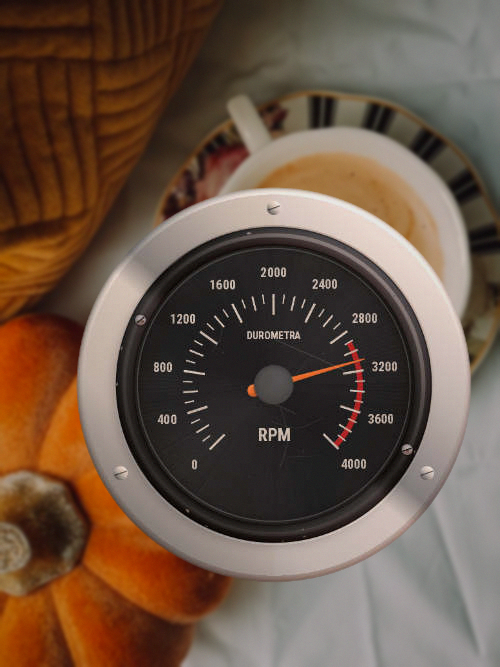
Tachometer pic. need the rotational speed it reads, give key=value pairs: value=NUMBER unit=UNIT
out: value=3100 unit=rpm
